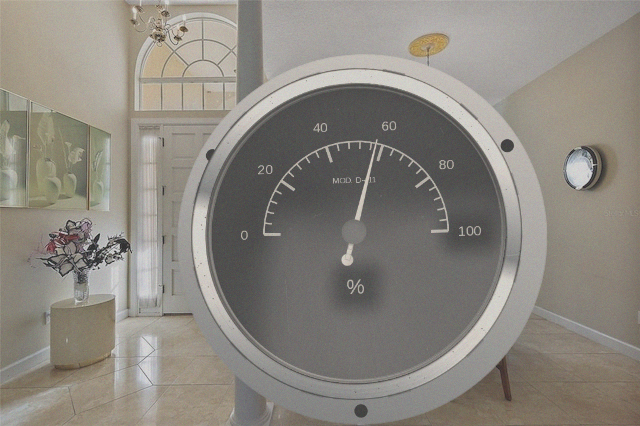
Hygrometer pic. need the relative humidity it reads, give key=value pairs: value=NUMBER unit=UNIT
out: value=58 unit=%
